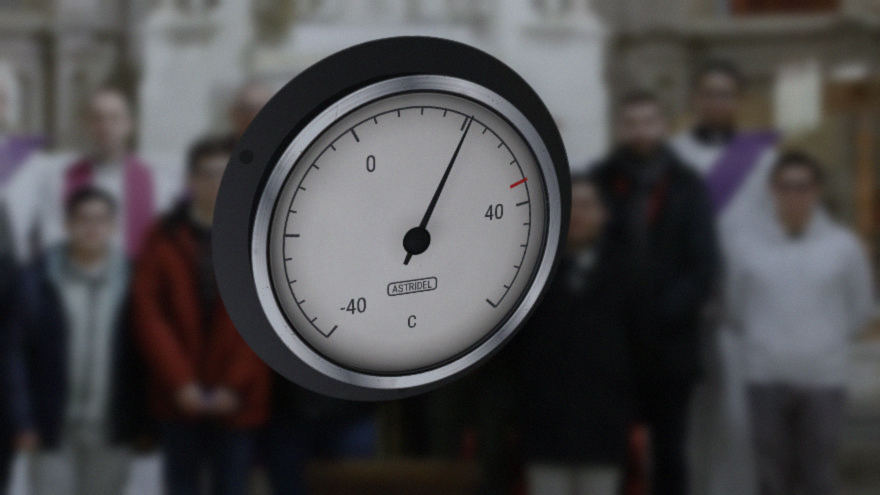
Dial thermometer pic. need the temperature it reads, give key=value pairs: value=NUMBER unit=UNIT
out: value=20 unit=°C
